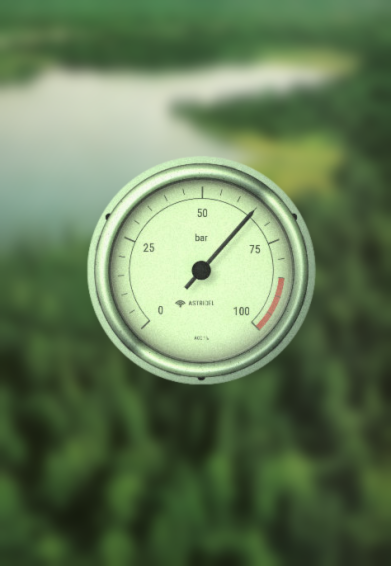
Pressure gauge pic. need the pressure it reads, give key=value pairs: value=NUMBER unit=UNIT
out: value=65 unit=bar
